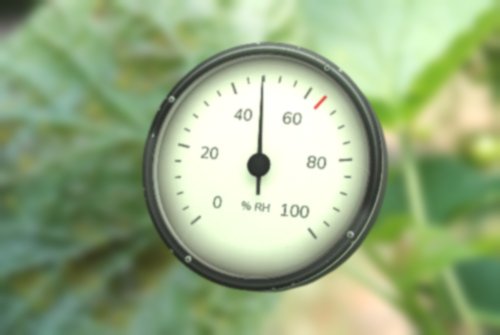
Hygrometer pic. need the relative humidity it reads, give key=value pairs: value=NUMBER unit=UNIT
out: value=48 unit=%
